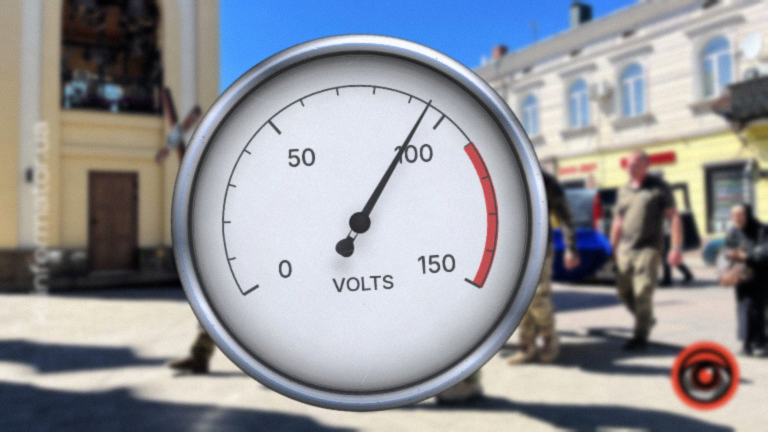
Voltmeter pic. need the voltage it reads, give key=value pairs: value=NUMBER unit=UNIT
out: value=95 unit=V
